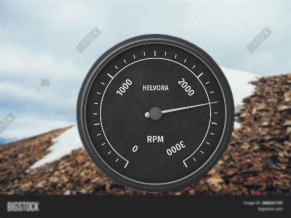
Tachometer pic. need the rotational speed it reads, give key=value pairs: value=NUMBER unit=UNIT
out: value=2300 unit=rpm
